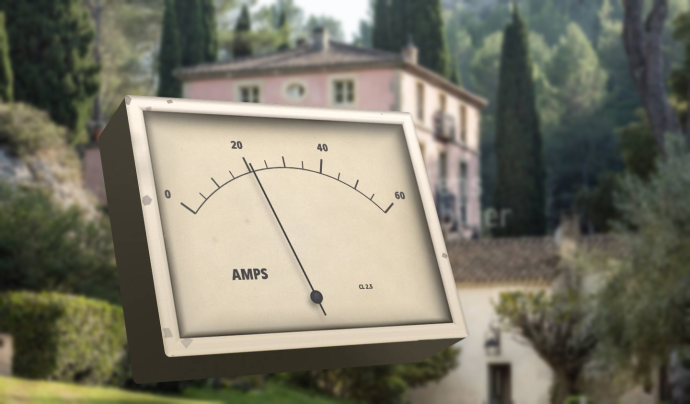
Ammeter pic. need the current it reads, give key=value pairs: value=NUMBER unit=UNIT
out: value=20 unit=A
